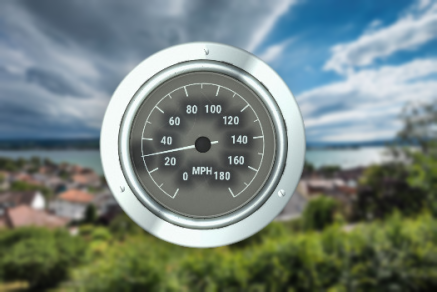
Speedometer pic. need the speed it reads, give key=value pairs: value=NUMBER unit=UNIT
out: value=30 unit=mph
